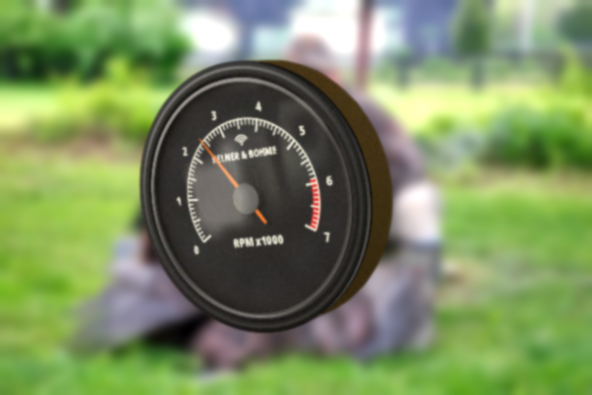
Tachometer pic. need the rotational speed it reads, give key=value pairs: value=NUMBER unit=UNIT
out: value=2500 unit=rpm
